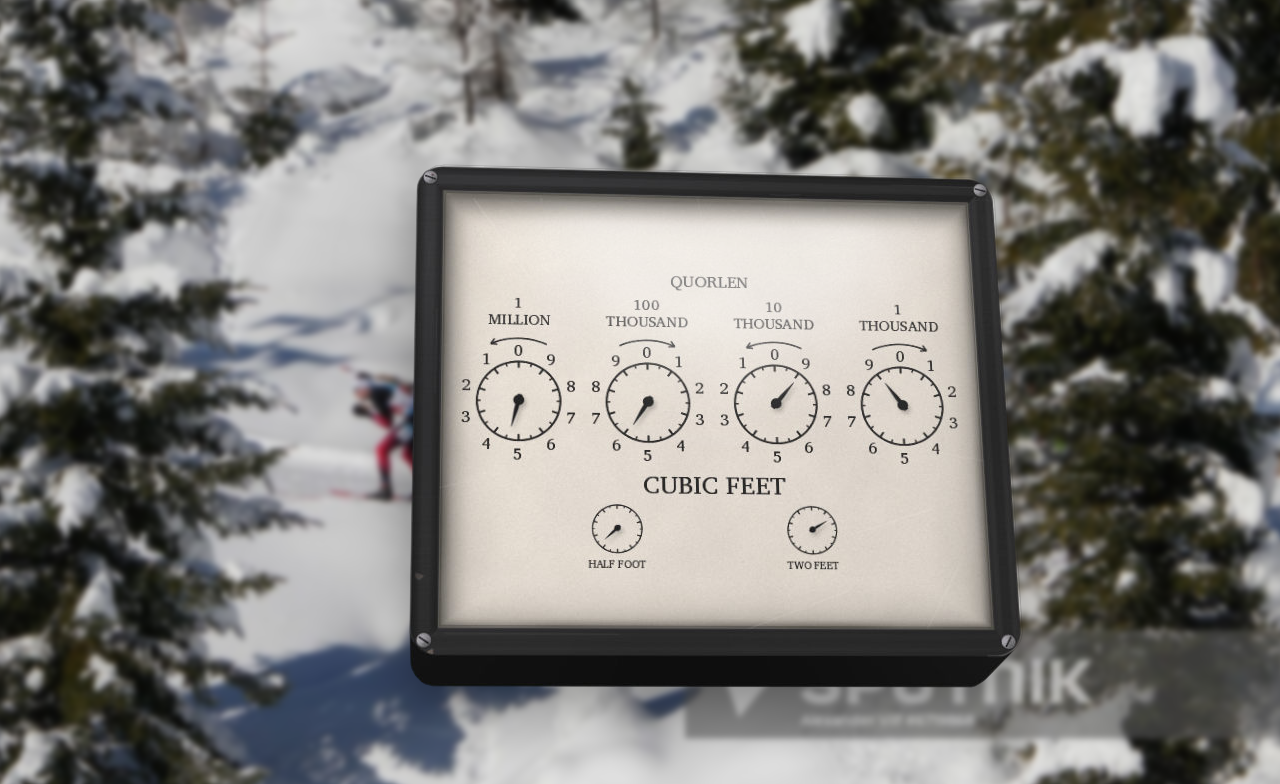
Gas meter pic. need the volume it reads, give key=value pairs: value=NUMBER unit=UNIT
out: value=458900 unit=ft³
